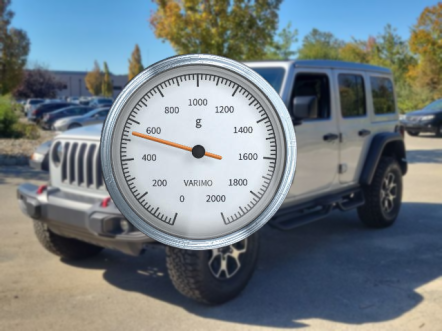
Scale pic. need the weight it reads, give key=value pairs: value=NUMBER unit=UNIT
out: value=540 unit=g
